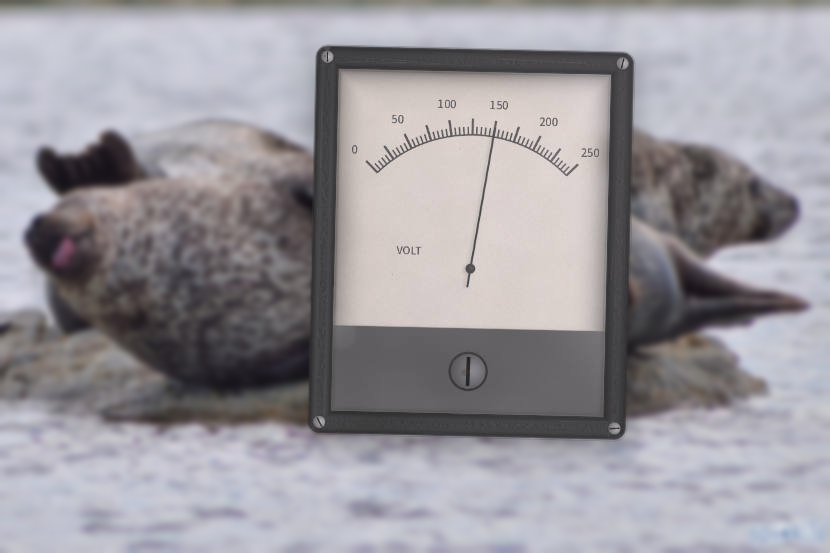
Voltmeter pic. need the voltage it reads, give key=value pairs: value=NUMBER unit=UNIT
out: value=150 unit=V
